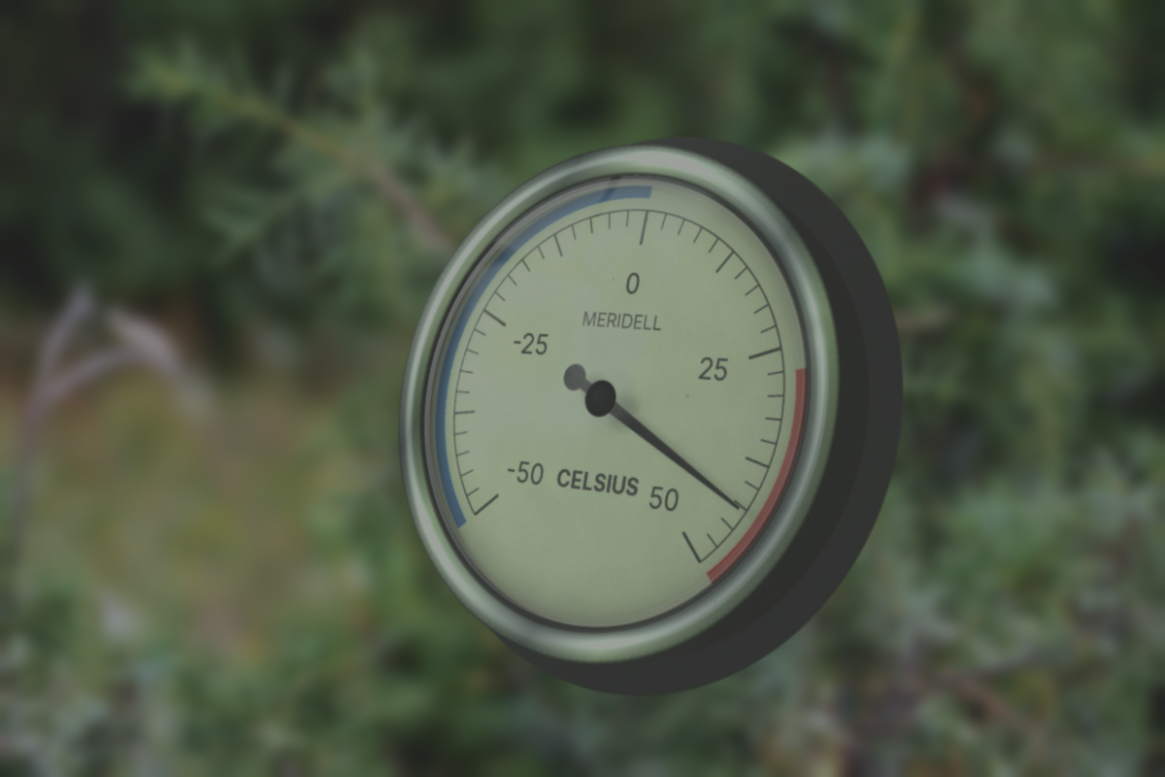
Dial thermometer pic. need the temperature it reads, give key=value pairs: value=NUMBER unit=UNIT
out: value=42.5 unit=°C
